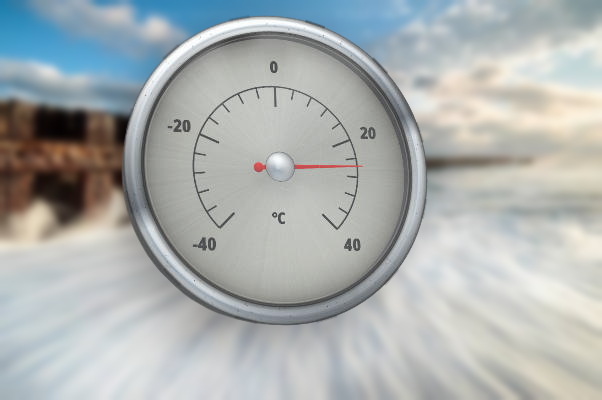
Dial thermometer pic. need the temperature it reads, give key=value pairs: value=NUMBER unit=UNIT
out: value=26 unit=°C
